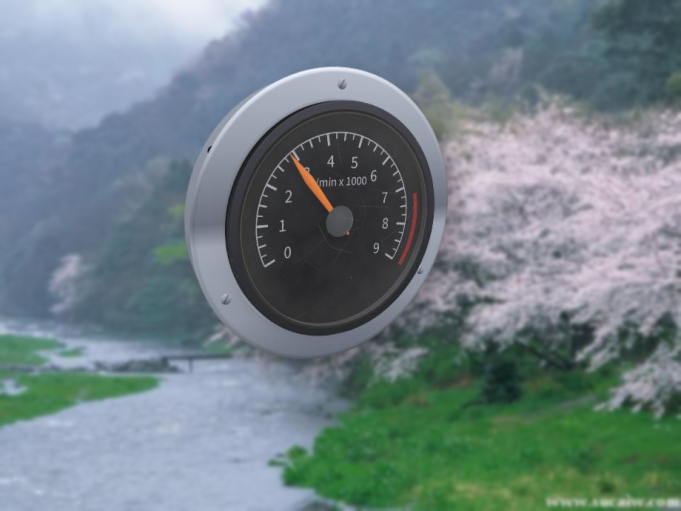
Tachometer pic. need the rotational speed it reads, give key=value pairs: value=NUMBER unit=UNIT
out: value=2875 unit=rpm
